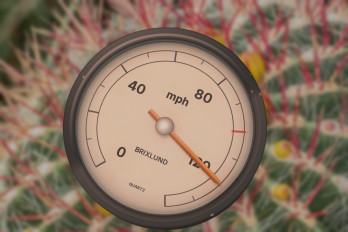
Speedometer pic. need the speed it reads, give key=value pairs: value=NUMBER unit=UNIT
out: value=120 unit=mph
